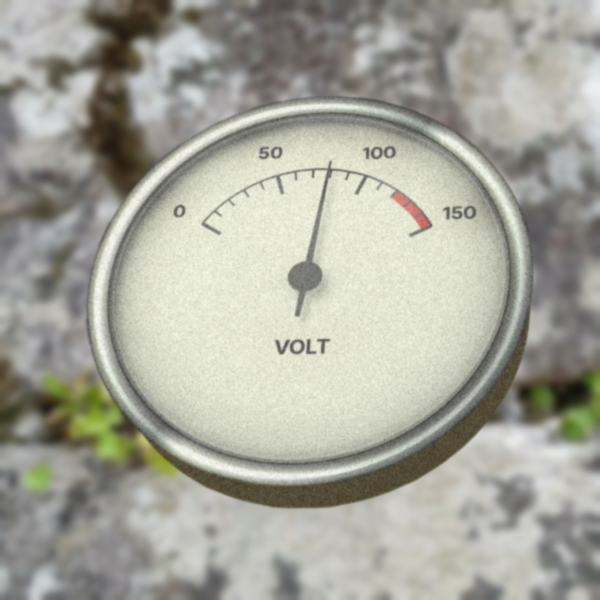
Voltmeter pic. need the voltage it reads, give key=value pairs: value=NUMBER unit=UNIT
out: value=80 unit=V
